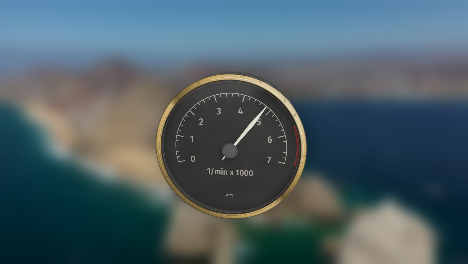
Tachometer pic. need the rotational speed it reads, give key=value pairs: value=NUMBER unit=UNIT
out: value=4800 unit=rpm
